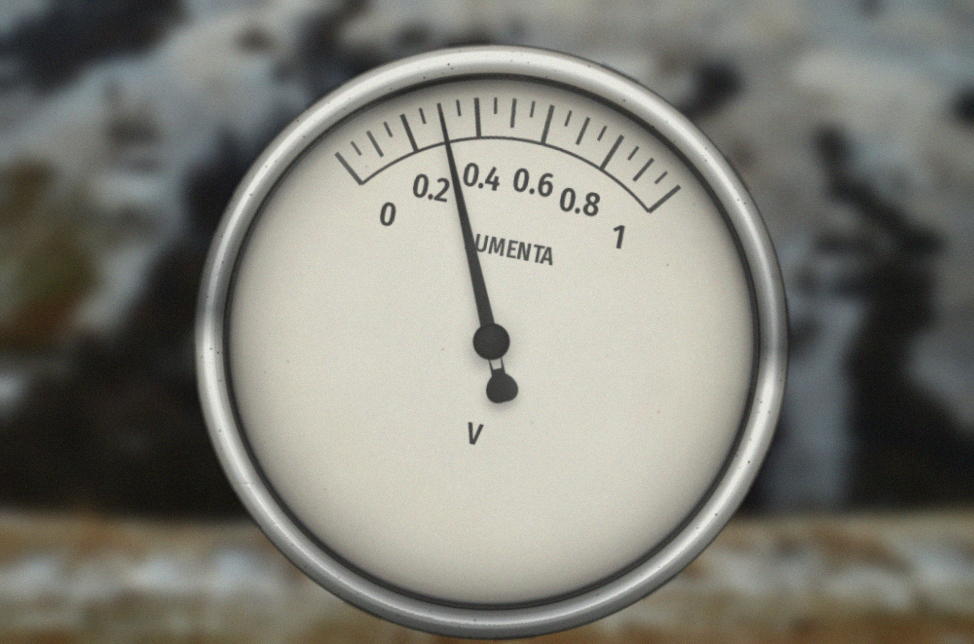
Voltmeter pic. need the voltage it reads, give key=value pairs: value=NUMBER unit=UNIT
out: value=0.3 unit=V
